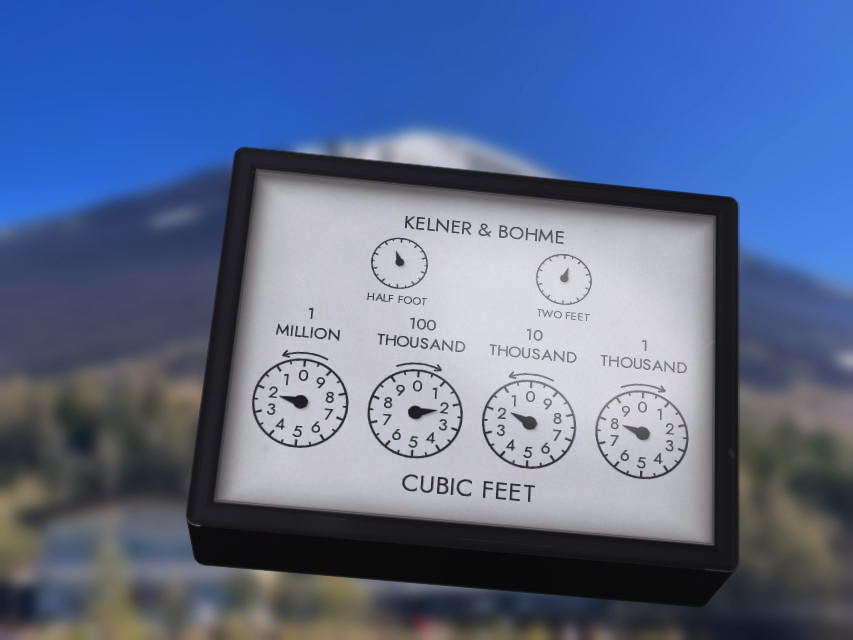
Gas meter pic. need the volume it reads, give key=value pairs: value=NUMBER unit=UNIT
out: value=221800 unit=ft³
